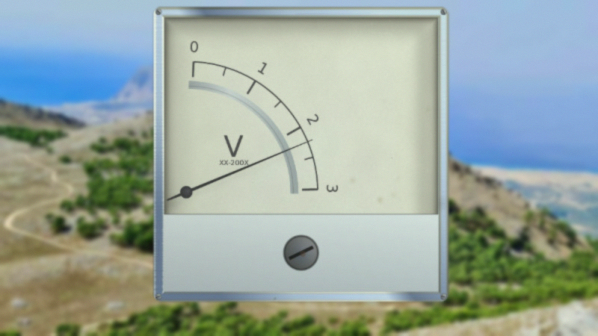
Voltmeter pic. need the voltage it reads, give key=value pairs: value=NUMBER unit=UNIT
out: value=2.25 unit=V
